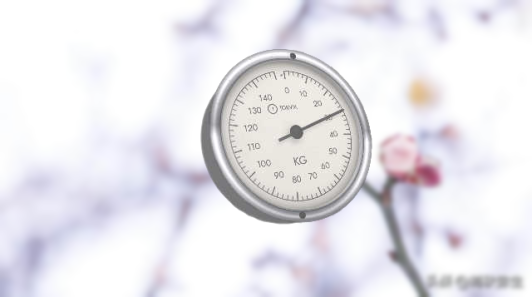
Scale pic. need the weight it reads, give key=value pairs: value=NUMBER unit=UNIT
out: value=30 unit=kg
